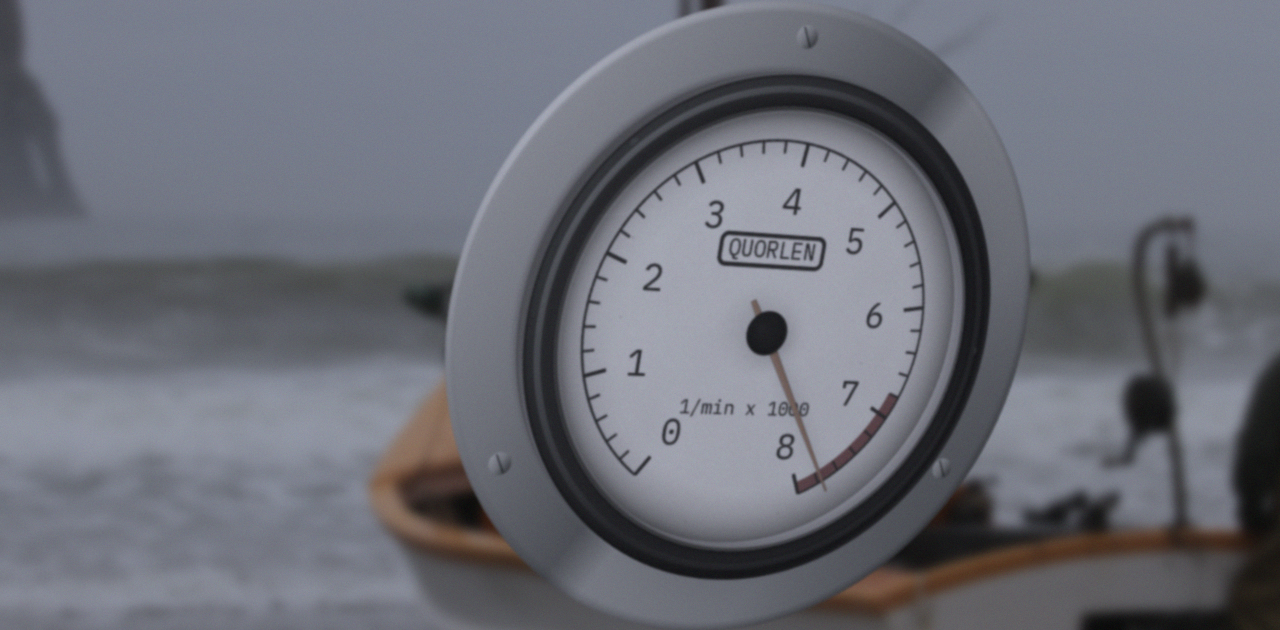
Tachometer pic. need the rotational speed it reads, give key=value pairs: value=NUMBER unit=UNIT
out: value=7800 unit=rpm
